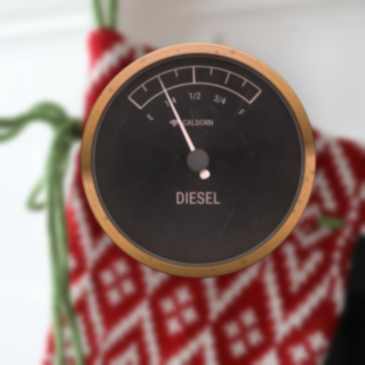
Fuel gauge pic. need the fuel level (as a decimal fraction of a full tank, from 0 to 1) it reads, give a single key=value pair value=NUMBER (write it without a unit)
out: value=0.25
